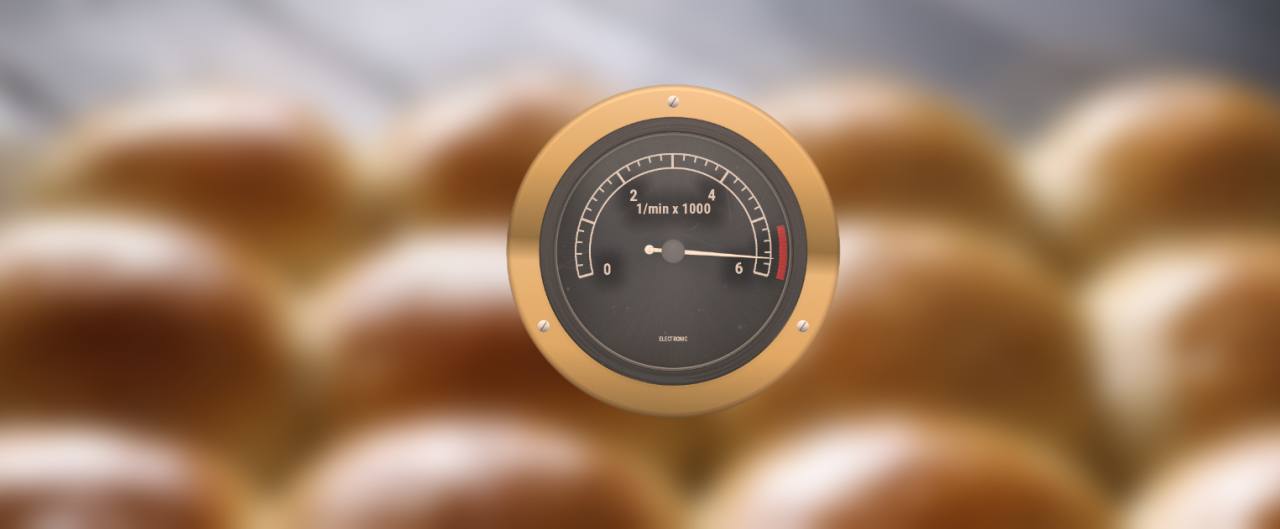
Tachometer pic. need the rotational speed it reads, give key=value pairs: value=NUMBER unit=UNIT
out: value=5700 unit=rpm
